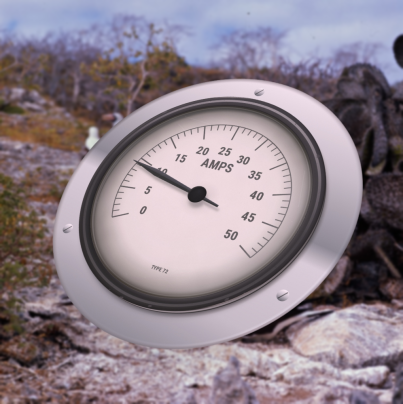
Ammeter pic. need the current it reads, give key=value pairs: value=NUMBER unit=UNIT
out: value=9 unit=A
